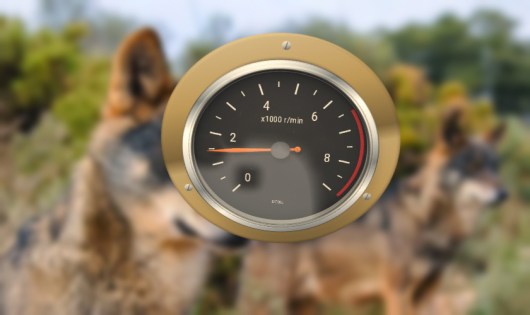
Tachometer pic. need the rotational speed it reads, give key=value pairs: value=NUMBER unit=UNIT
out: value=1500 unit=rpm
